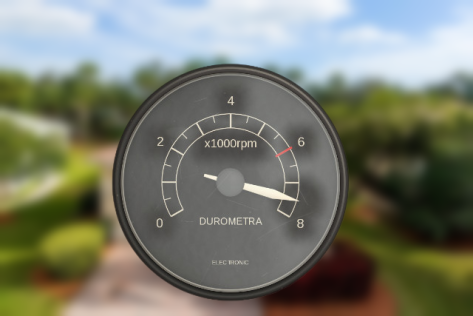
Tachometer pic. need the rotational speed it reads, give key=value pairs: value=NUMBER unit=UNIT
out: value=7500 unit=rpm
